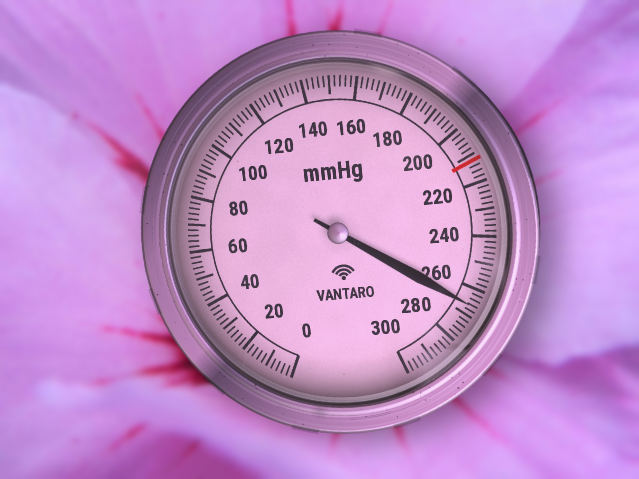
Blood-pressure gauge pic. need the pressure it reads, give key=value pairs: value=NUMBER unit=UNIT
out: value=266 unit=mmHg
